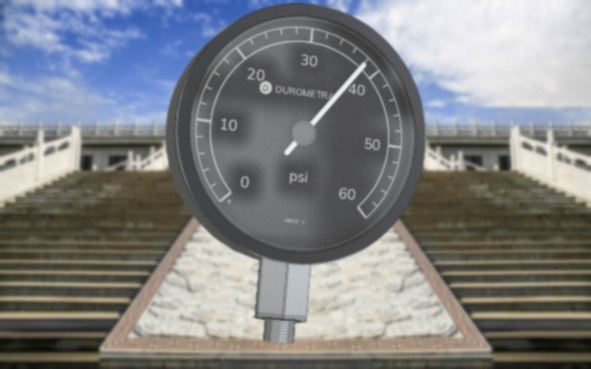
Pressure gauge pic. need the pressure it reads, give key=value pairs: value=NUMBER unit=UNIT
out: value=38 unit=psi
